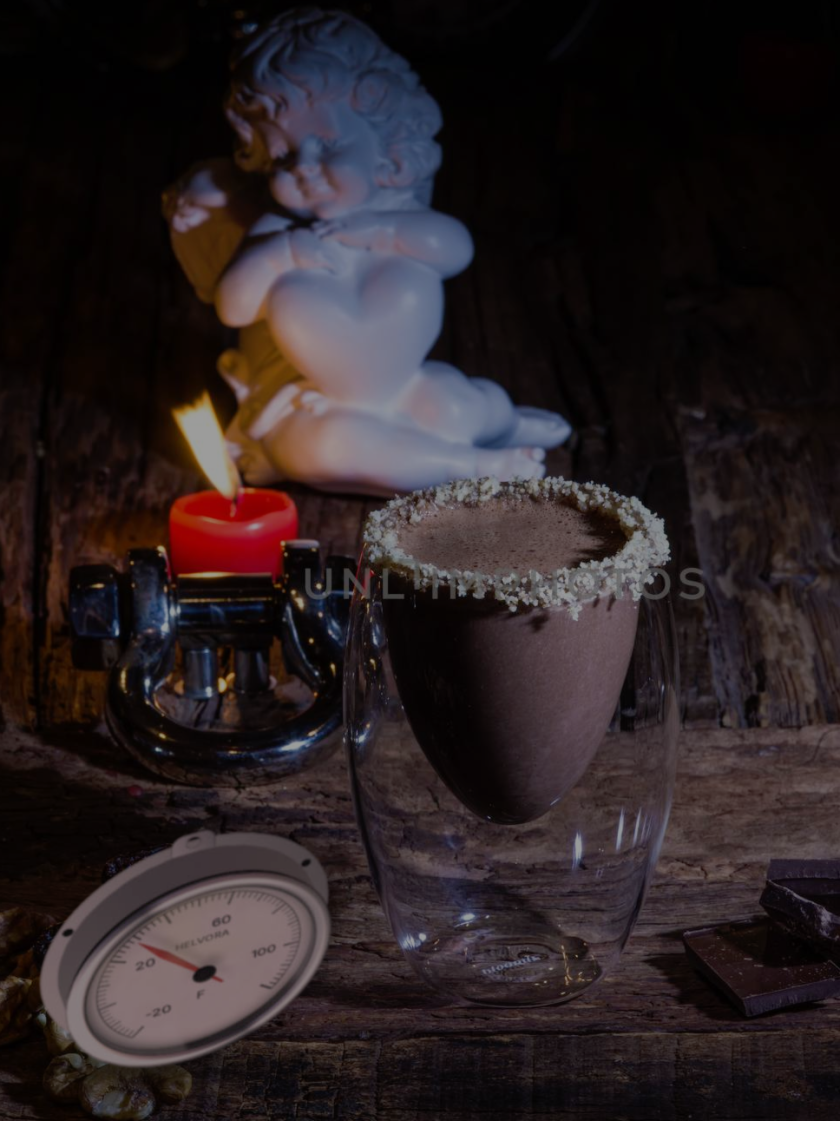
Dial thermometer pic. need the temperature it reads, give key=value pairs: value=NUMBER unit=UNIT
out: value=30 unit=°F
